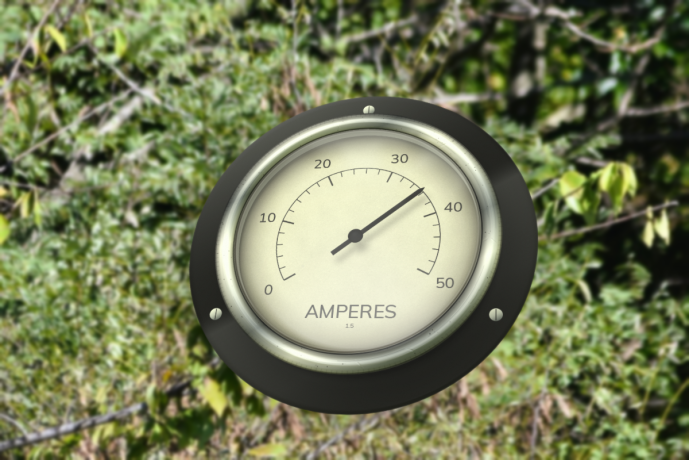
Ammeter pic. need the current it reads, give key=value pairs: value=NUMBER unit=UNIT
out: value=36 unit=A
